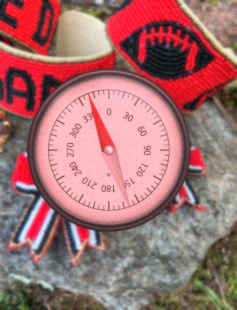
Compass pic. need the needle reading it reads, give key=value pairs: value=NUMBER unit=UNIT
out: value=340 unit=°
